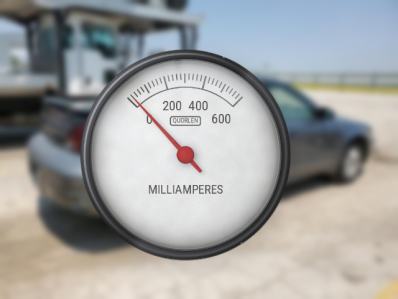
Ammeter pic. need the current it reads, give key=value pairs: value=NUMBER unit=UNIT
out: value=20 unit=mA
